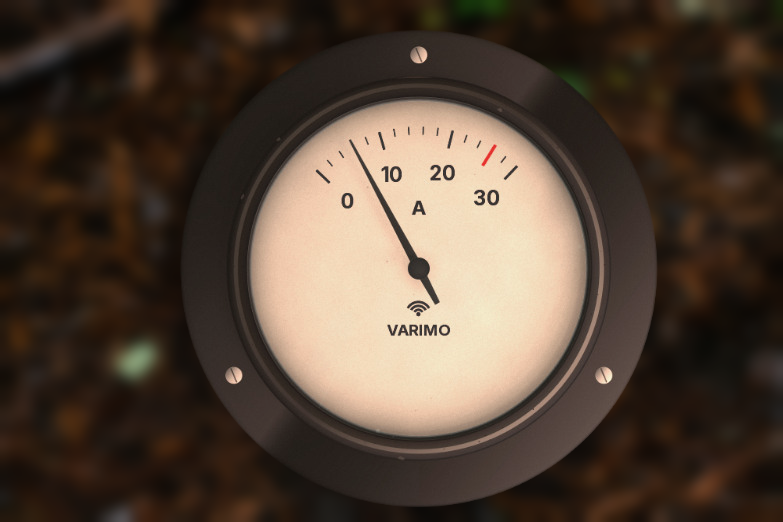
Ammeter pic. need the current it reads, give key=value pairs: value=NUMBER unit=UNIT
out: value=6 unit=A
